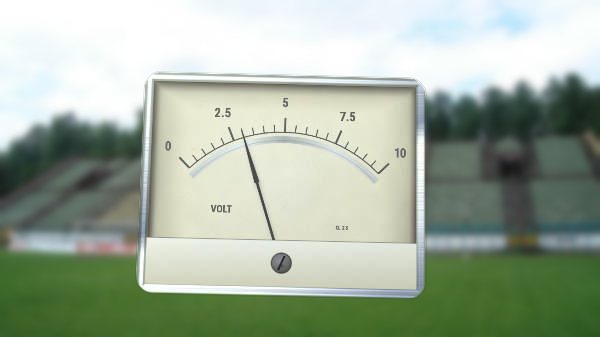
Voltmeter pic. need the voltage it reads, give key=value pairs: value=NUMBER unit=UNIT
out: value=3 unit=V
